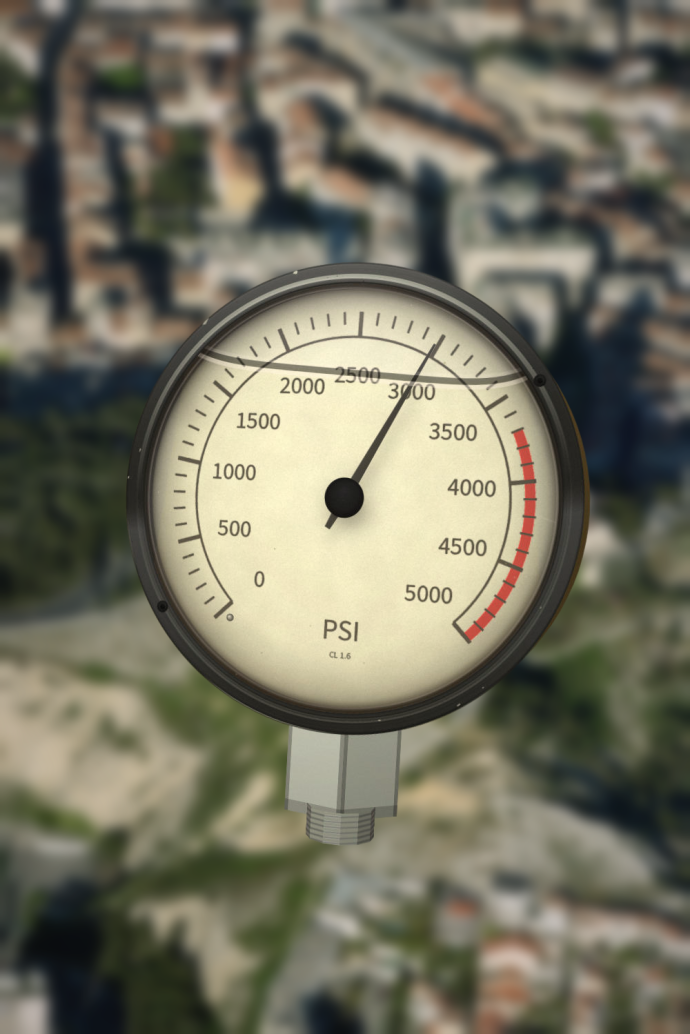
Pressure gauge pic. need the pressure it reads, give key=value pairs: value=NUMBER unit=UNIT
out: value=3000 unit=psi
